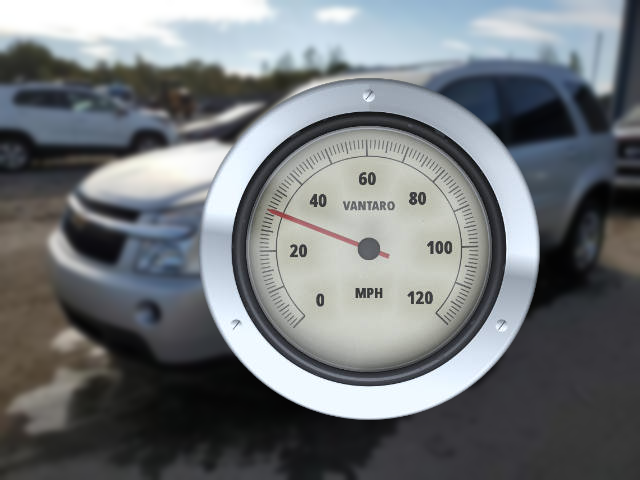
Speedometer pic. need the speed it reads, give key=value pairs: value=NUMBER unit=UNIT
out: value=30 unit=mph
